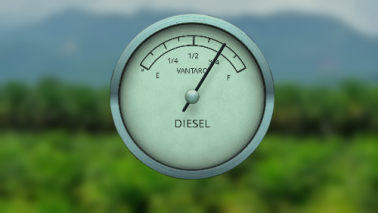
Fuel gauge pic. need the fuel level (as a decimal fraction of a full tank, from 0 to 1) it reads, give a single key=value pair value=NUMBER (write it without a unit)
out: value=0.75
